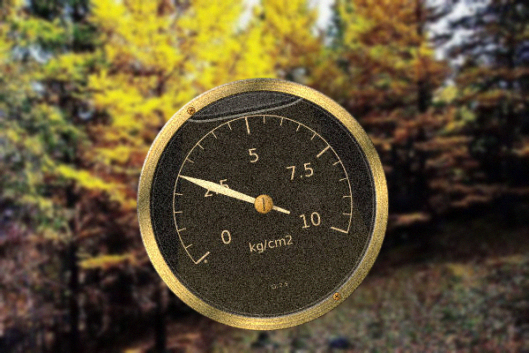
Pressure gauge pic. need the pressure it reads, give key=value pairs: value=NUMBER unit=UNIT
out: value=2.5 unit=kg/cm²
